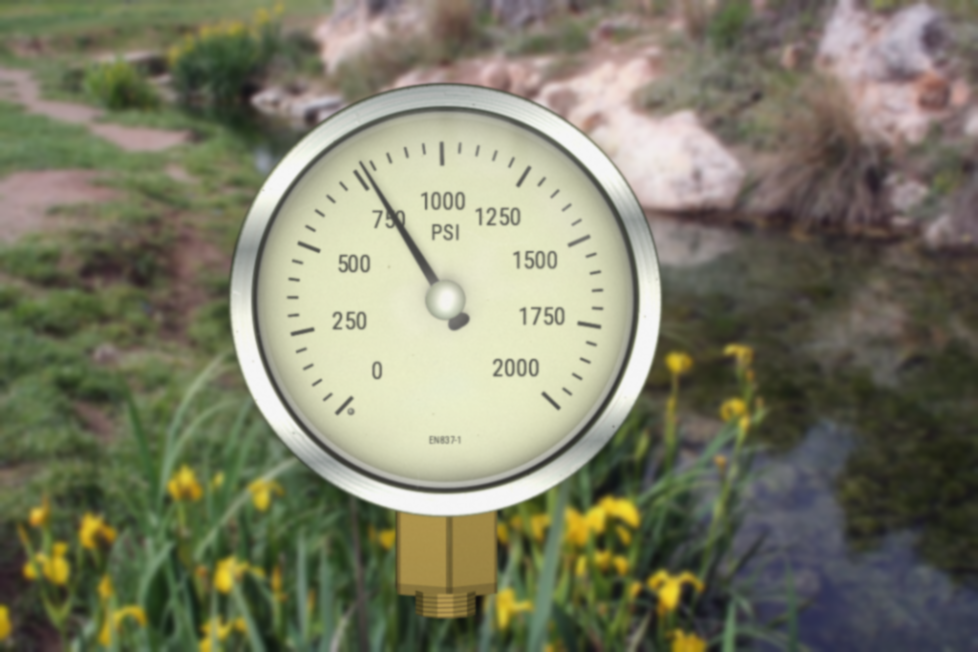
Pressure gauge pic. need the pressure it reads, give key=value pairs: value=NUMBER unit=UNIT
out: value=775 unit=psi
